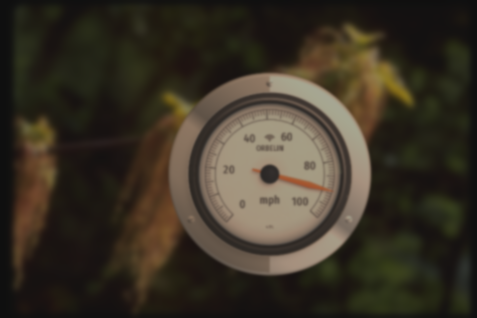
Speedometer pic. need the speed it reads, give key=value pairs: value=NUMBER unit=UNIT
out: value=90 unit=mph
